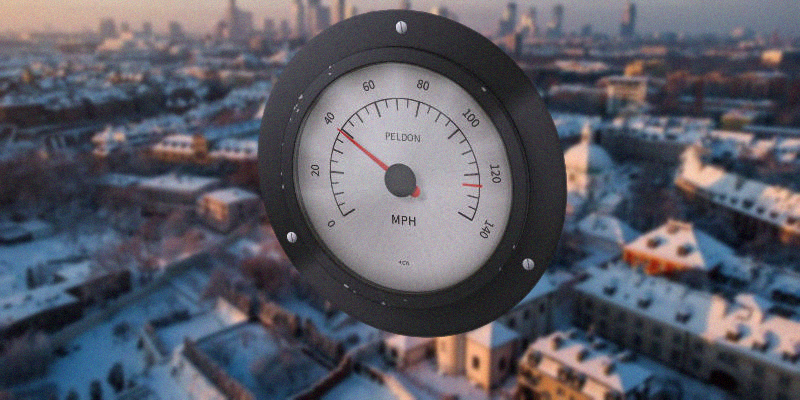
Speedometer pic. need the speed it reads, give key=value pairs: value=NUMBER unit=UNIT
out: value=40 unit=mph
